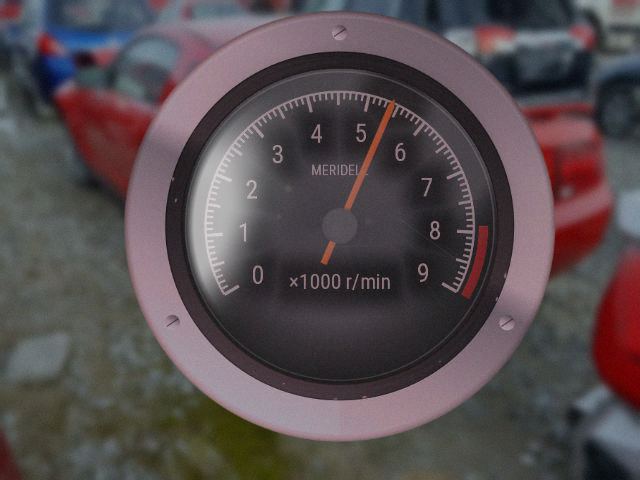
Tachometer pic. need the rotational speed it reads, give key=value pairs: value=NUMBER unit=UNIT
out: value=5400 unit=rpm
